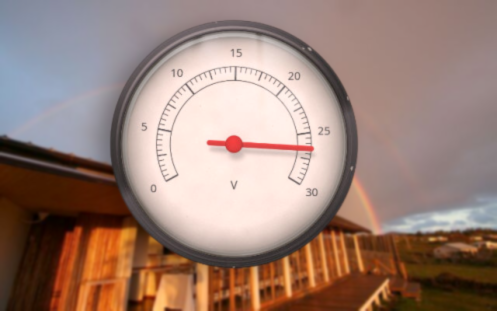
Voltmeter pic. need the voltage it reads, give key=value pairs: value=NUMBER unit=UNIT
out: value=26.5 unit=V
